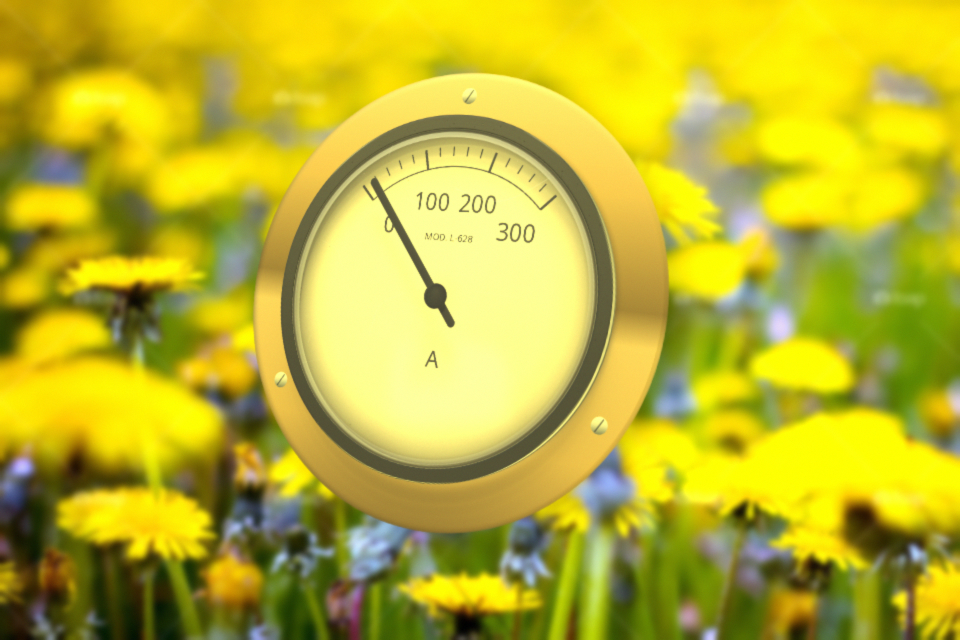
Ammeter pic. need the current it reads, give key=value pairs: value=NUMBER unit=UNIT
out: value=20 unit=A
